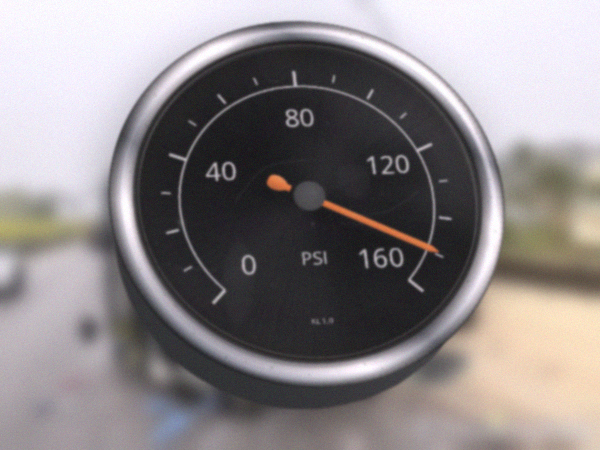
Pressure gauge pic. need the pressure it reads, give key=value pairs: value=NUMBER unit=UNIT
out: value=150 unit=psi
